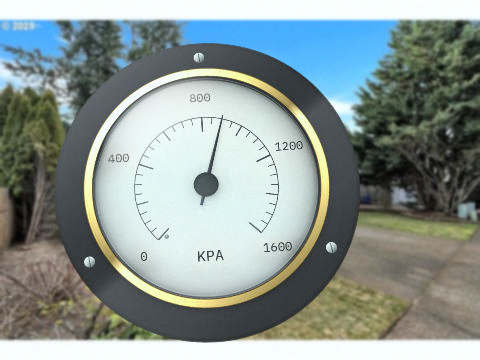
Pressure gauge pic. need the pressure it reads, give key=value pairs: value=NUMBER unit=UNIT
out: value=900 unit=kPa
